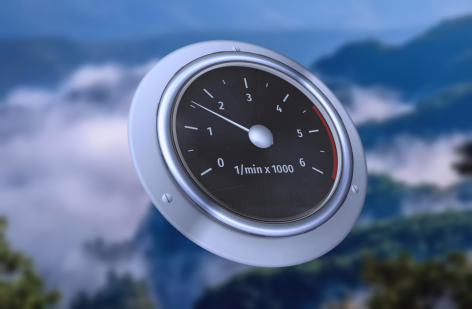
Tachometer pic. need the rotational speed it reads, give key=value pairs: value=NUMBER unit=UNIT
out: value=1500 unit=rpm
